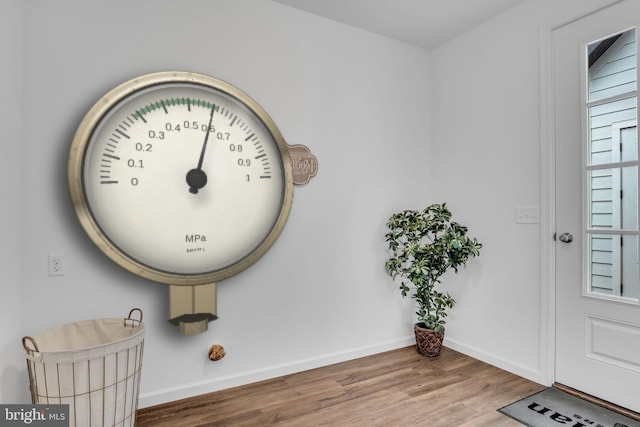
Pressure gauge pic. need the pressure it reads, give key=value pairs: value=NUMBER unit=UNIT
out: value=0.6 unit=MPa
